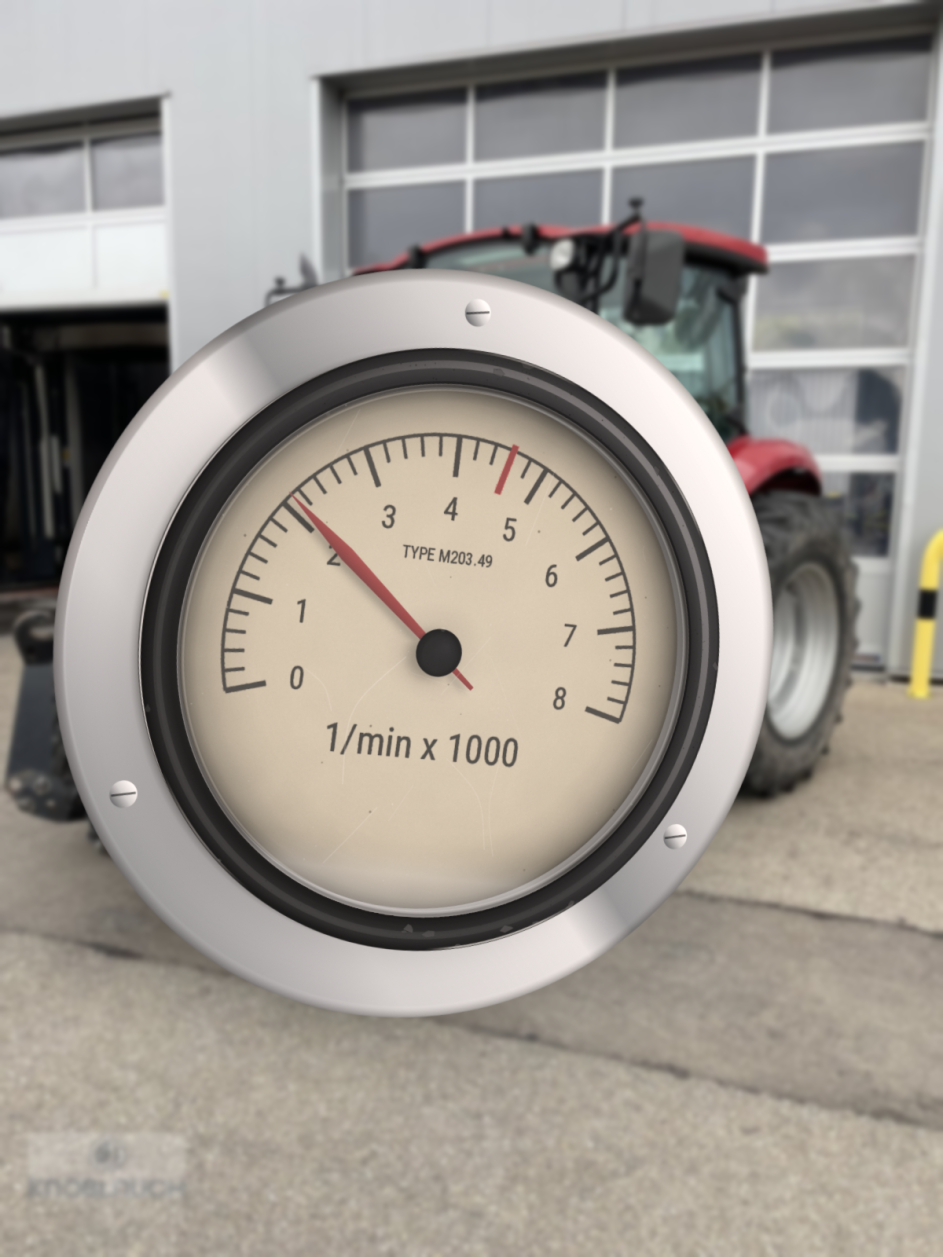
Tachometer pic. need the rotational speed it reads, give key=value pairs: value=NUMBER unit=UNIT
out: value=2100 unit=rpm
